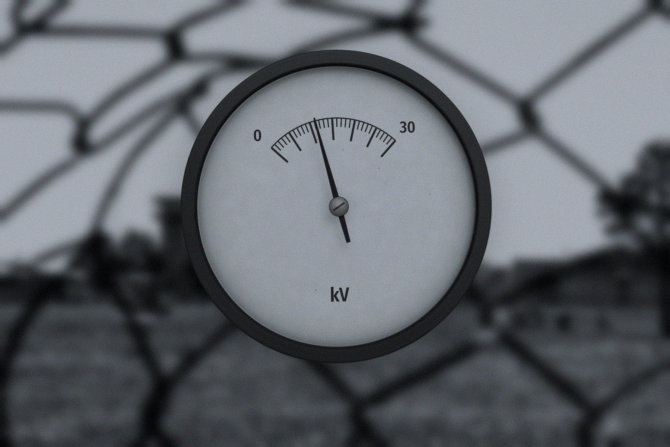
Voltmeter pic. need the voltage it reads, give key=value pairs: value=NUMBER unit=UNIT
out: value=11 unit=kV
